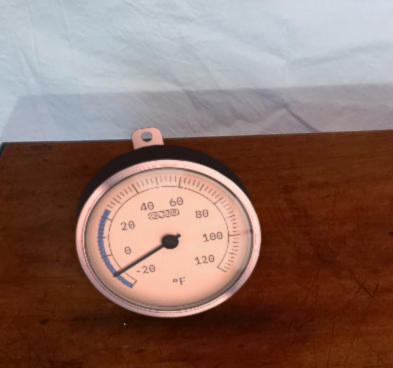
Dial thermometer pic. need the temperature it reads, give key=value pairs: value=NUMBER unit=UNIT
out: value=-10 unit=°F
